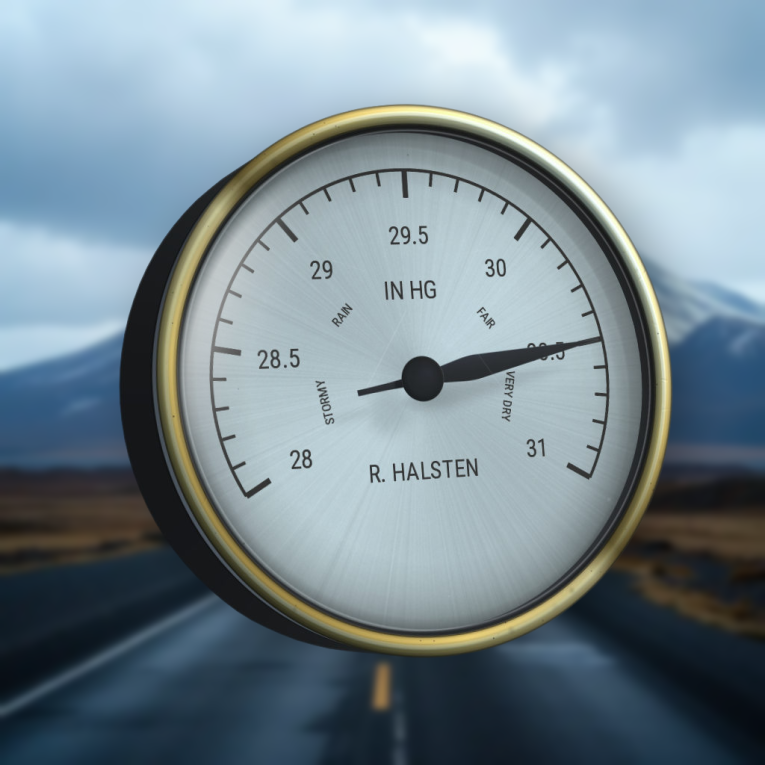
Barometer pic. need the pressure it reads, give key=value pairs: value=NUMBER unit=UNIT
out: value=30.5 unit=inHg
